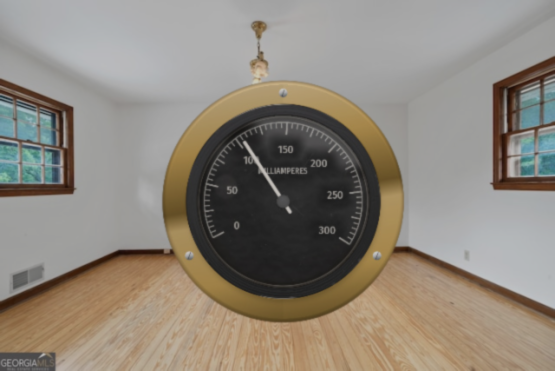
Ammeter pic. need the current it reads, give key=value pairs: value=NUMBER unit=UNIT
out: value=105 unit=mA
